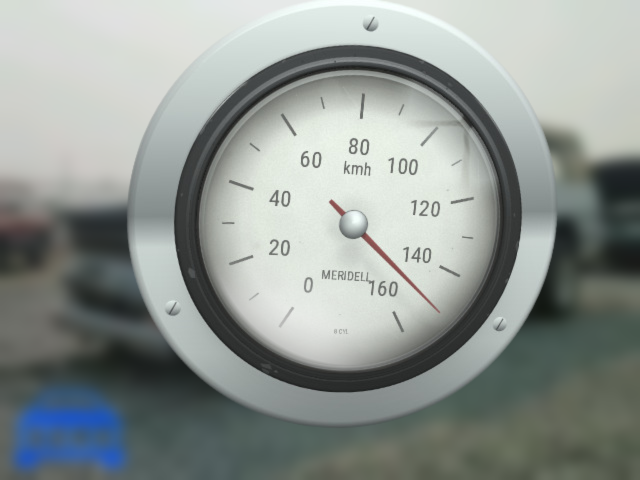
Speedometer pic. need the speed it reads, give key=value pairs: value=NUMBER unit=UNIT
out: value=150 unit=km/h
